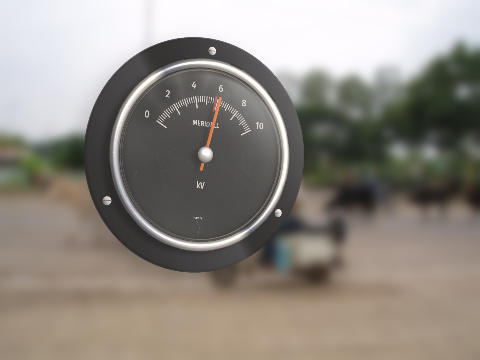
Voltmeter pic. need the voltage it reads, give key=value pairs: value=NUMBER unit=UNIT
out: value=6 unit=kV
